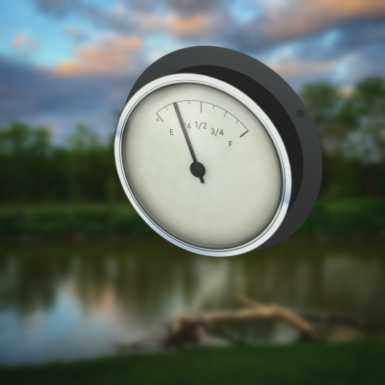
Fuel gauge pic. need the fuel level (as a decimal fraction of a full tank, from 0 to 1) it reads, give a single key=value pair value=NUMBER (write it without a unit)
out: value=0.25
